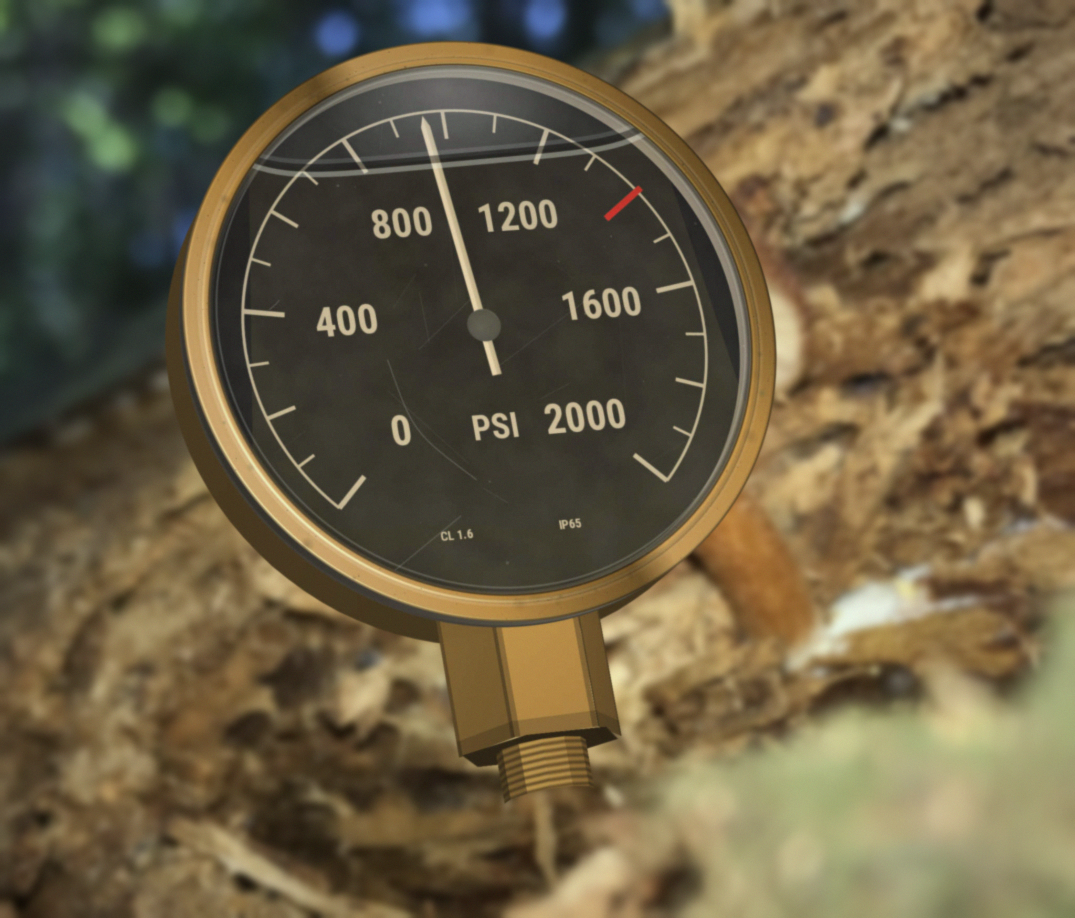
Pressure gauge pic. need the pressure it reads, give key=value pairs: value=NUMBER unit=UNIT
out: value=950 unit=psi
